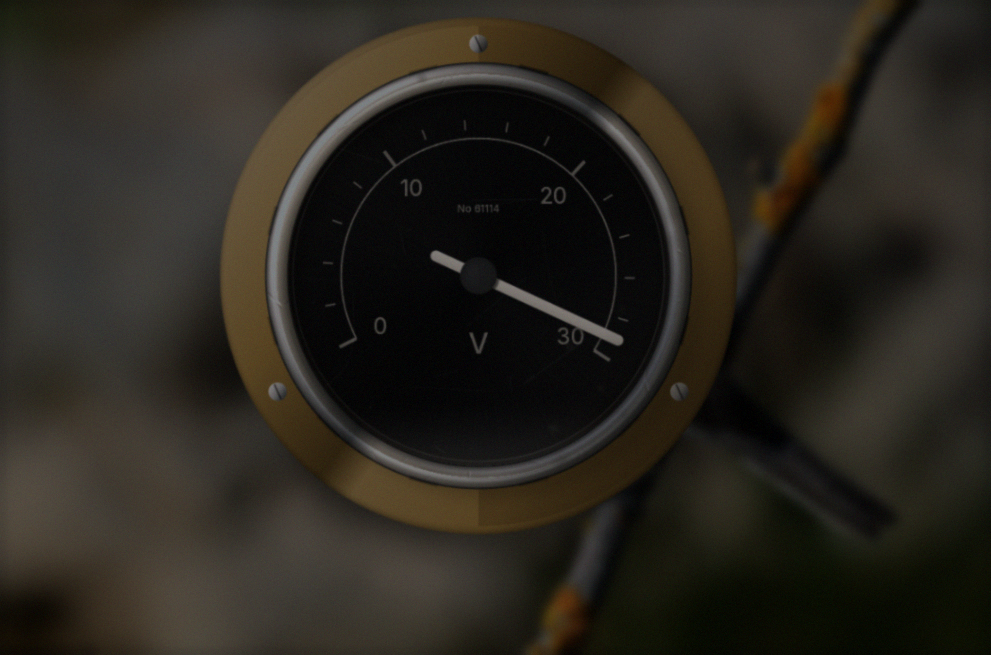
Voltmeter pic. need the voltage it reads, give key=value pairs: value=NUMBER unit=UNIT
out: value=29 unit=V
